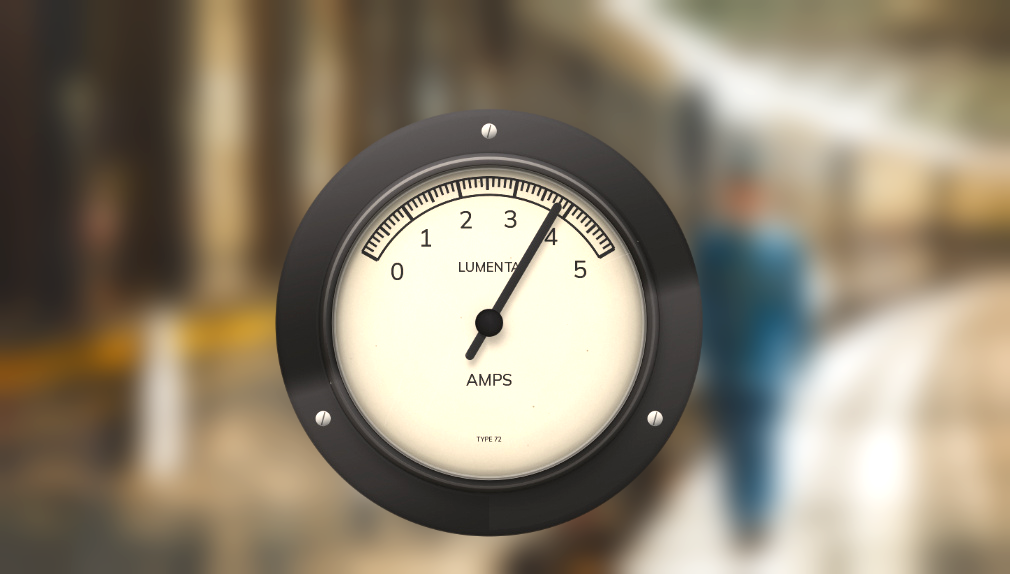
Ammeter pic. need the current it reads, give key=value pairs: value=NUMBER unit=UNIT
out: value=3.8 unit=A
